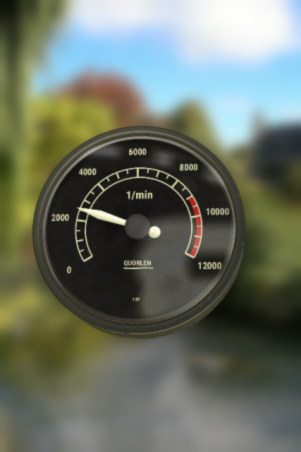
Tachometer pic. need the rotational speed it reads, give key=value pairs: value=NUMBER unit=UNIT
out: value=2500 unit=rpm
